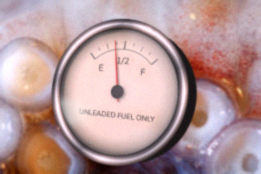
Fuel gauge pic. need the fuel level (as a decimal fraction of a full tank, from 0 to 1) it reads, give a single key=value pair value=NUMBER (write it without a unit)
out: value=0.375
